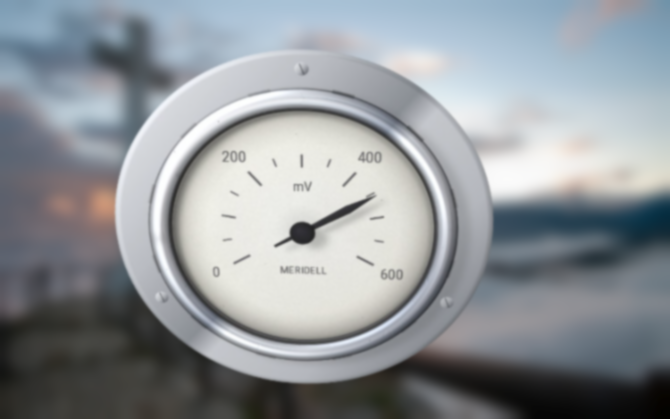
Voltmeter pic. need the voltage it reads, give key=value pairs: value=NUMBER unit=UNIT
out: value=450 unit=mV
